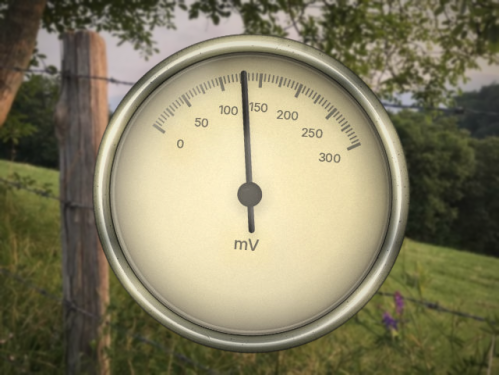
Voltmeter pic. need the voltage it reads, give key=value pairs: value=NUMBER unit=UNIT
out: value=130 unit=mV
